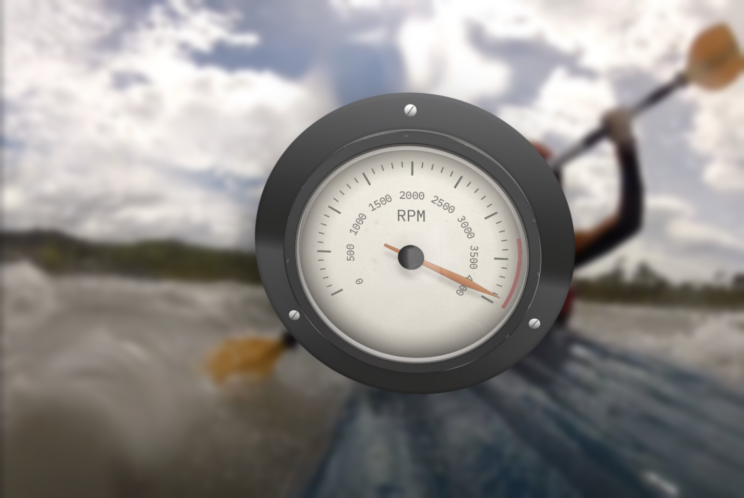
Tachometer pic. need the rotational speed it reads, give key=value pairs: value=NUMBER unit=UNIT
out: value=3900 unit=rpm
